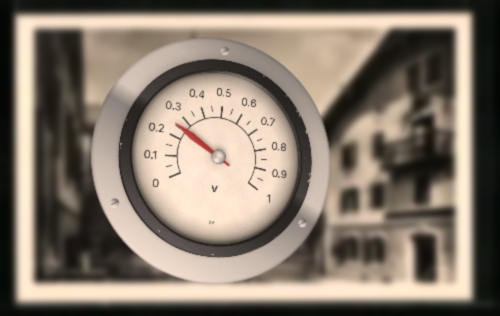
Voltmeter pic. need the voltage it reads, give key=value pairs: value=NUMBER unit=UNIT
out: value=0.25 unit=V
